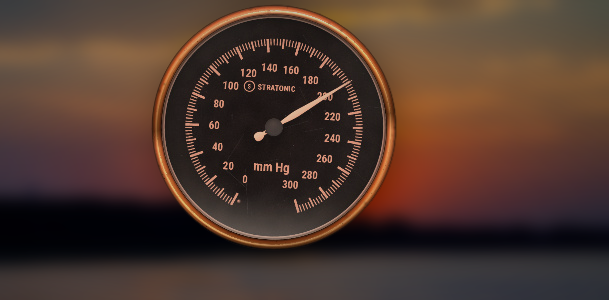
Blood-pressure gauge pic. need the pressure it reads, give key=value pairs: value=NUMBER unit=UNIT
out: value=200 unit=mmHg
